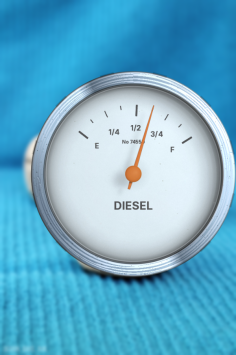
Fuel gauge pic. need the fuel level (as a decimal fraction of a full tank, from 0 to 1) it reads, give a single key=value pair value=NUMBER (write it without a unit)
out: value=0.625
